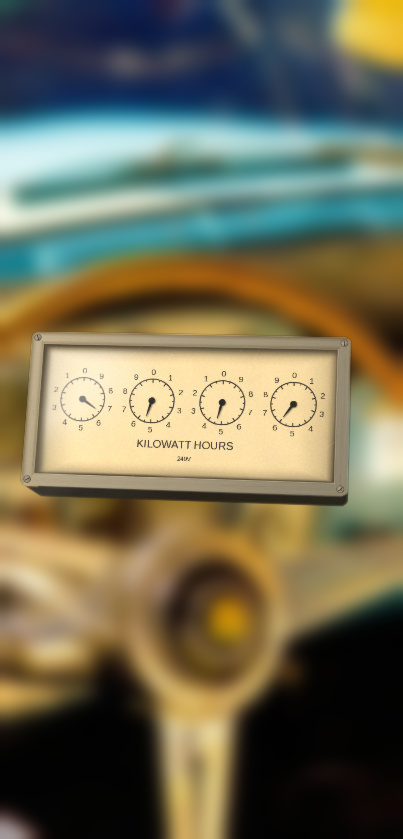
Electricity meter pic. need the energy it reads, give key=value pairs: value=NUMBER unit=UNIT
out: value=6546 unit=kWh
